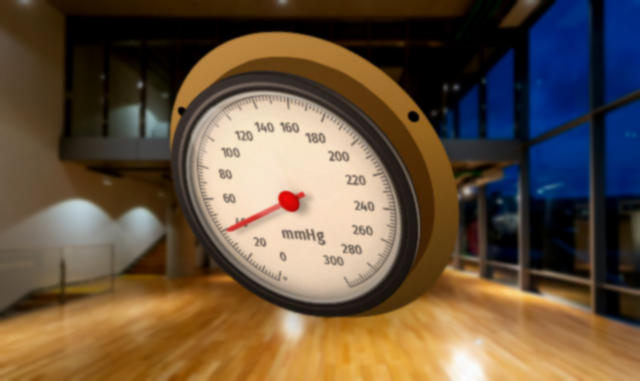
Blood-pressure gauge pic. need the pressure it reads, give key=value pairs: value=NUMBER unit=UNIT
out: value=40 unit=mmHg
